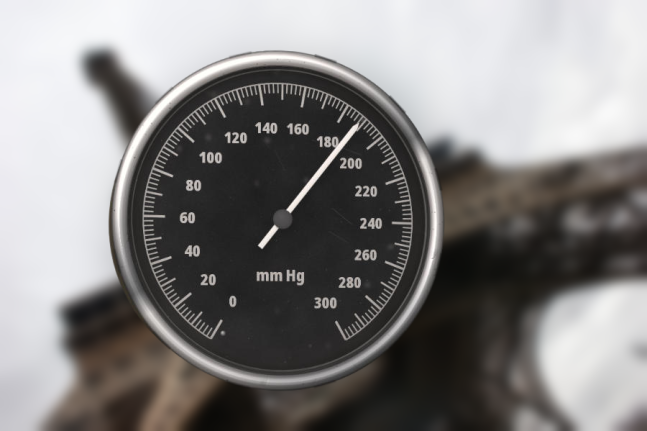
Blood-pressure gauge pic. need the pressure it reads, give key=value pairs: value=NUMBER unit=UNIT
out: value=188 unit=mmHg
